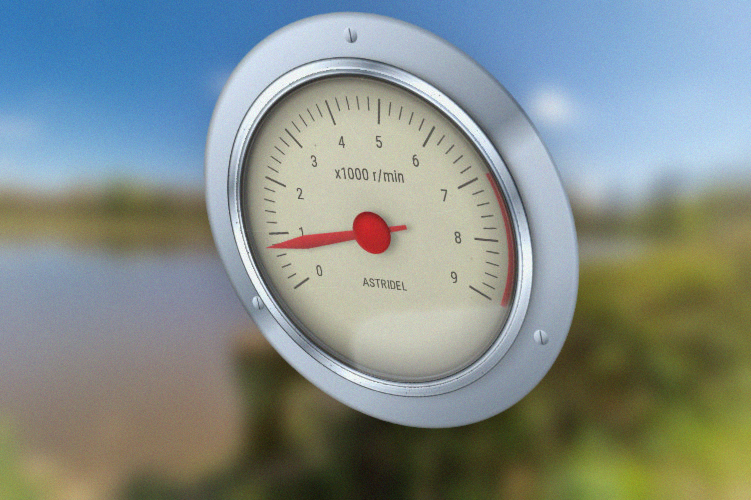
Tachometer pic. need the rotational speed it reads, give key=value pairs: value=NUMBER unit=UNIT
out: value=800 unit=rpm
